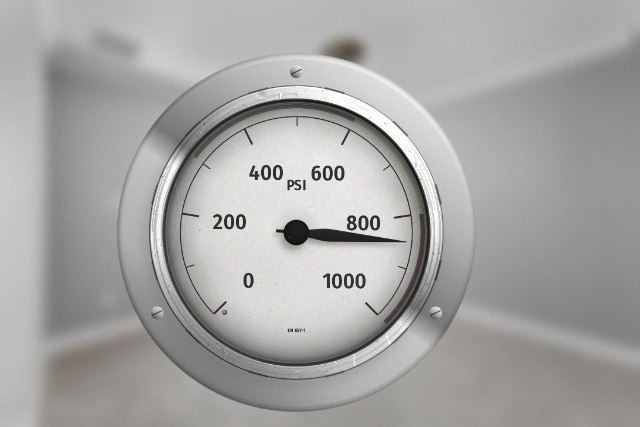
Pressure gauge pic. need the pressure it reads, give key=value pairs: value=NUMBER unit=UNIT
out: value=850 unit=psi
